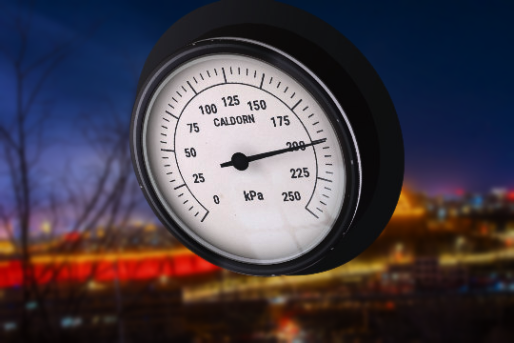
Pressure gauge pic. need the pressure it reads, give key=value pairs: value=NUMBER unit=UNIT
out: value=200 unit=kPa
